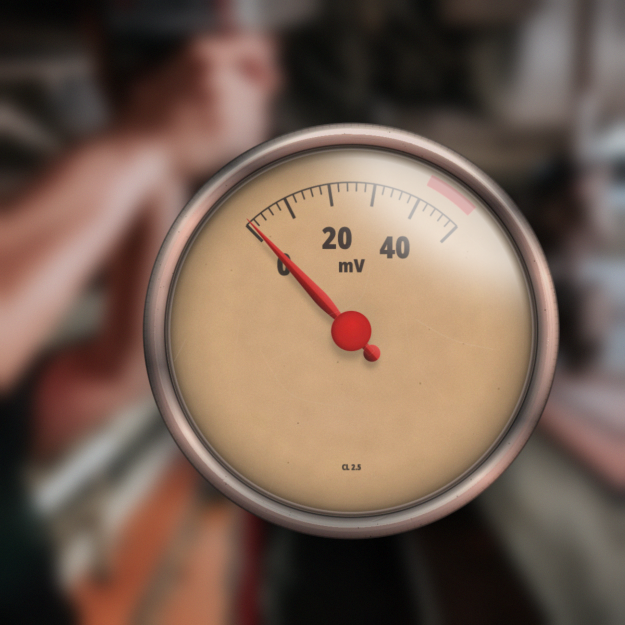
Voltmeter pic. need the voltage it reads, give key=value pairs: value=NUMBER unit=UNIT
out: value=1 unit=mV
